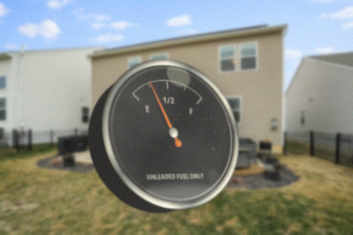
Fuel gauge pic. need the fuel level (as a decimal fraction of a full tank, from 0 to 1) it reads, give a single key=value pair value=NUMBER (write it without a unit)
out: value=0.25
